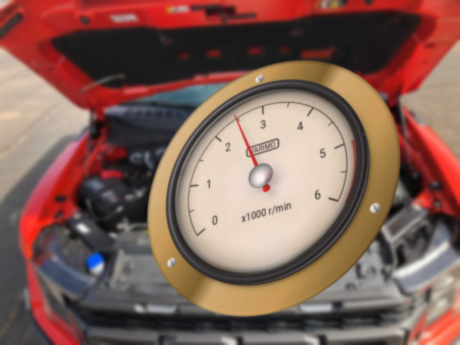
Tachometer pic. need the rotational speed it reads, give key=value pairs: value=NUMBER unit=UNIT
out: value=2500 unit=rpm
